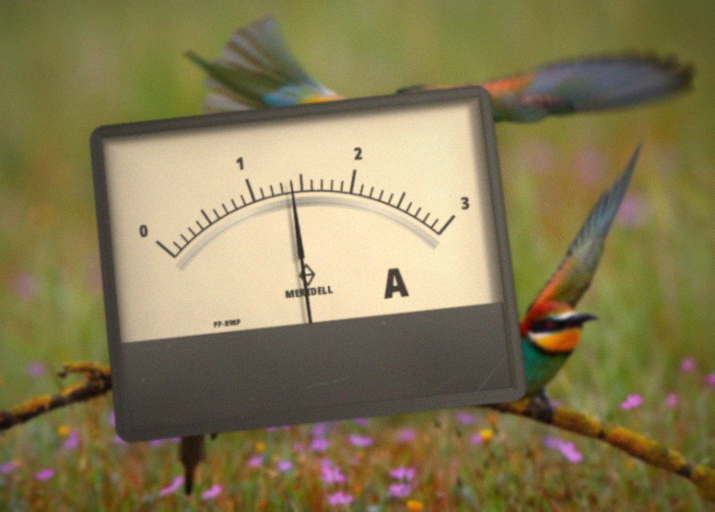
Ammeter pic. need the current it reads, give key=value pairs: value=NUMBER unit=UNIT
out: value=1.4 unit=A
